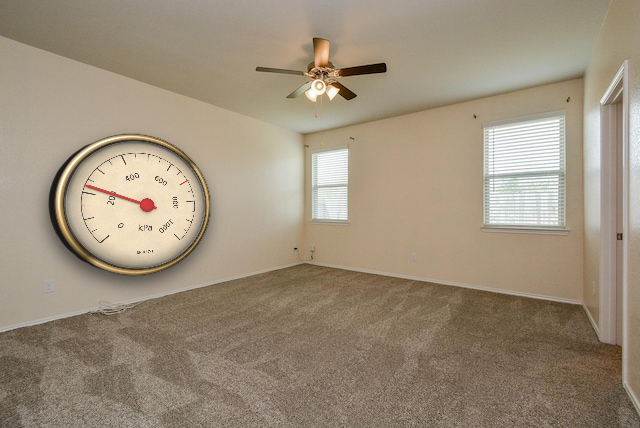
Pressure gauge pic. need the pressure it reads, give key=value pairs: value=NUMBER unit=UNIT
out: value=225 unit=kPa
